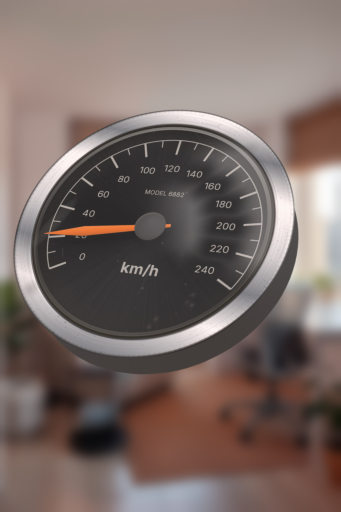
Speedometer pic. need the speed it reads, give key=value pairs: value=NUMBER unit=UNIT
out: value=20 unit=km/h
